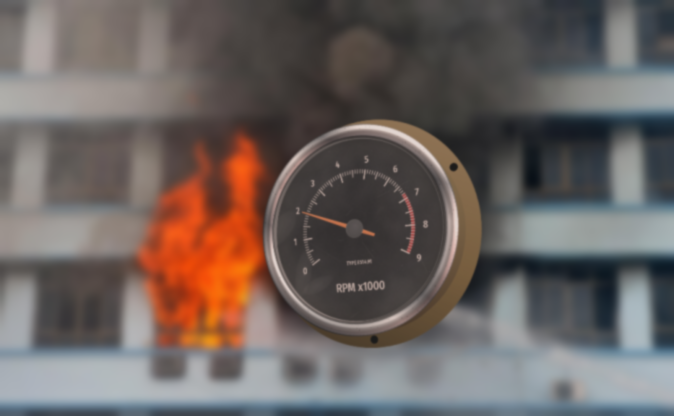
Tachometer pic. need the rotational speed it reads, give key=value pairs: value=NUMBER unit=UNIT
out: value=2000 unit=rpm
